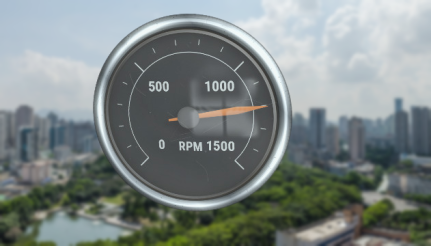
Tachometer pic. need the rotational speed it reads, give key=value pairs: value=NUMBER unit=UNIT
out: value=1200 unit=rpm
